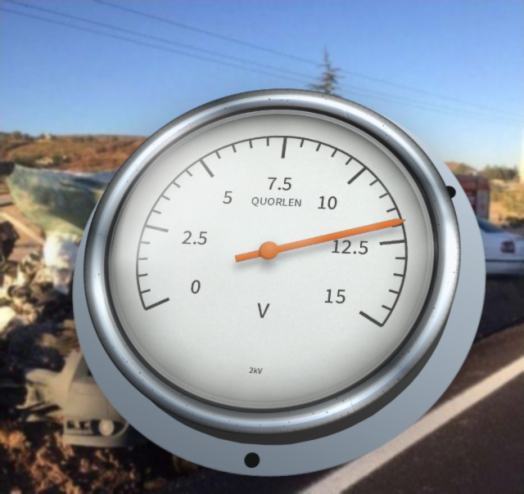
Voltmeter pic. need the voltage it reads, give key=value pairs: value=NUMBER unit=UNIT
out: value=12 unit=V
